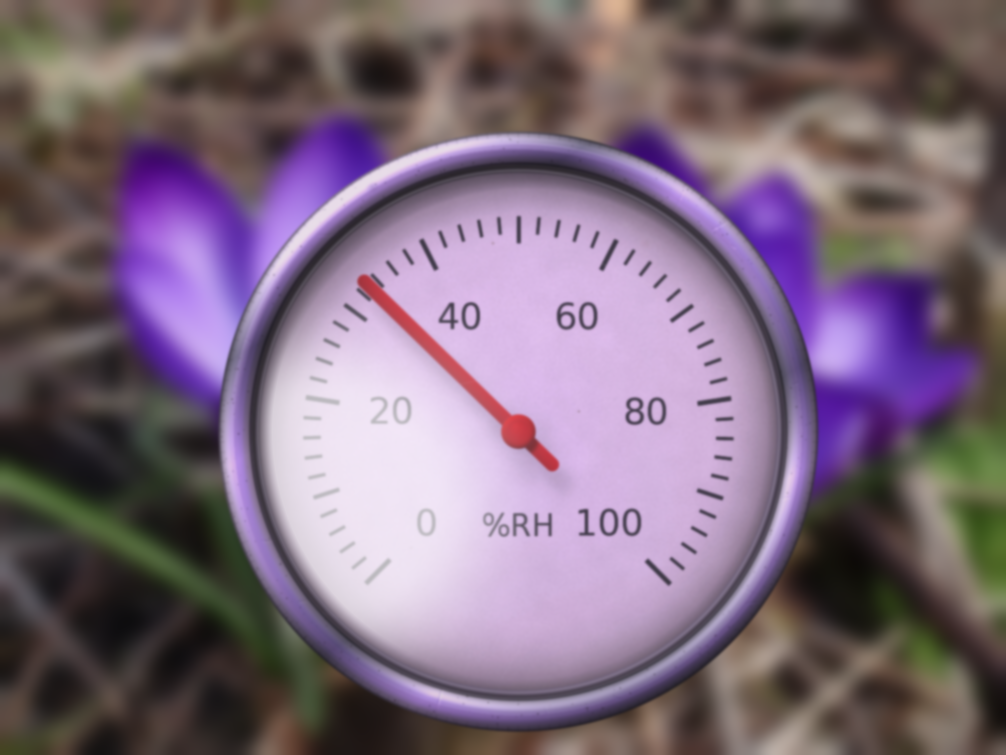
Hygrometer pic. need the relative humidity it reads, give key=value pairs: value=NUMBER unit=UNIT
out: value=33 unit=%
